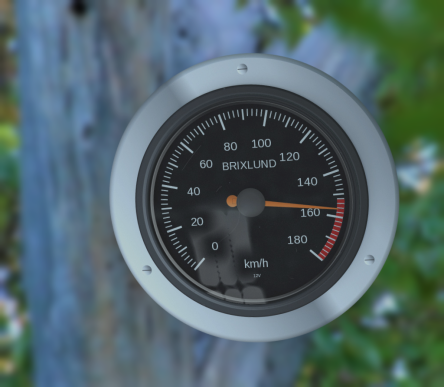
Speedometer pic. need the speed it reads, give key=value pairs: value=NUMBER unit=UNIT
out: value=156 unit=km/h
